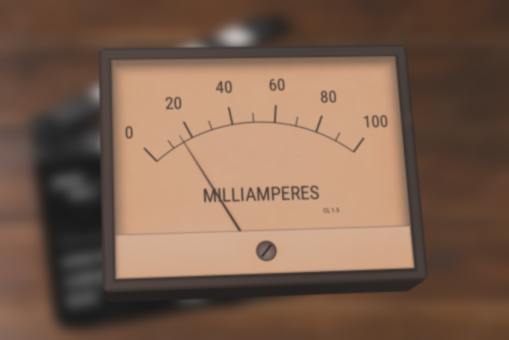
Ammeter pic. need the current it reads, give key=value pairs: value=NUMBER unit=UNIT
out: value=15 unit=mA
